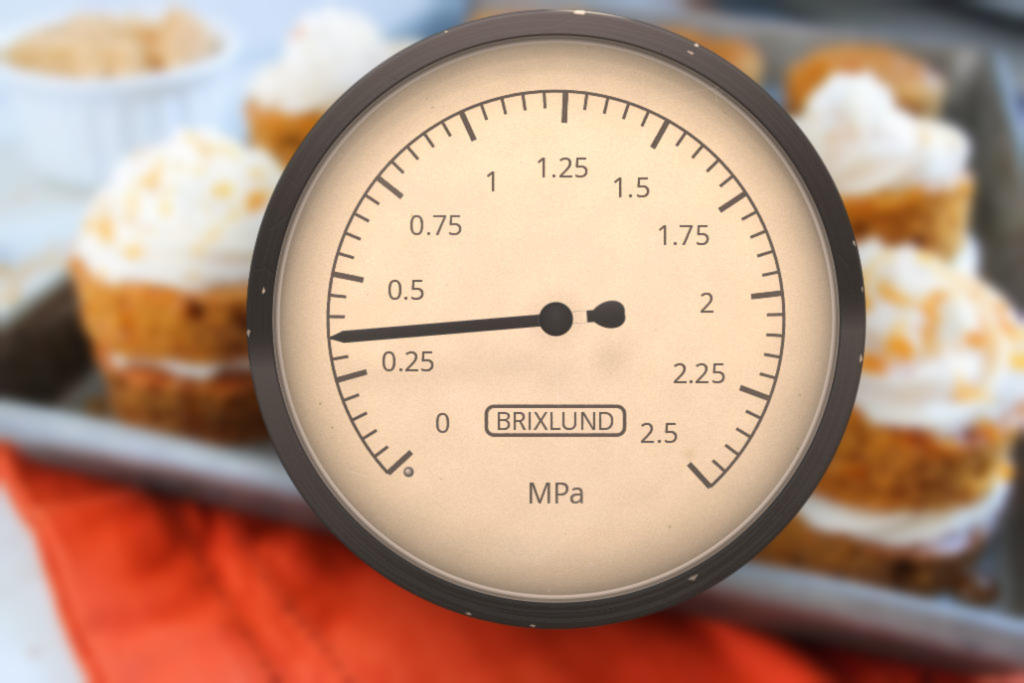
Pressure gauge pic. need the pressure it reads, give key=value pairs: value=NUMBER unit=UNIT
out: value=0.35 unit=MPa
